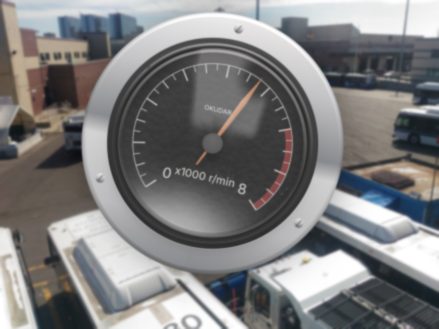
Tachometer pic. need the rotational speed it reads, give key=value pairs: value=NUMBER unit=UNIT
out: value=4750 unit=rpm
